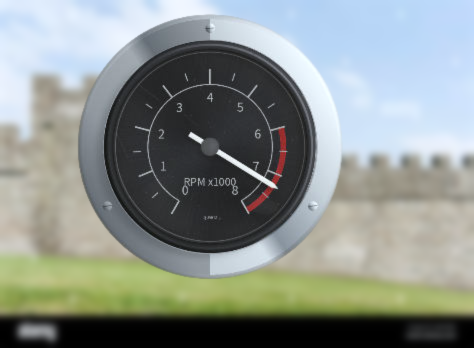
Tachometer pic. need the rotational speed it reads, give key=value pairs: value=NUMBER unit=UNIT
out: value=7250 unit=rpm
